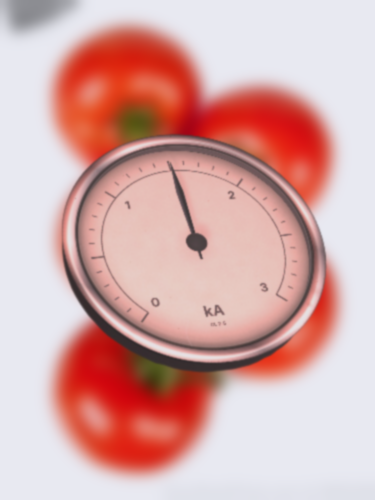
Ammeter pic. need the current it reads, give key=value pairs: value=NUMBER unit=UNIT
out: value=1.5 unit=kA
